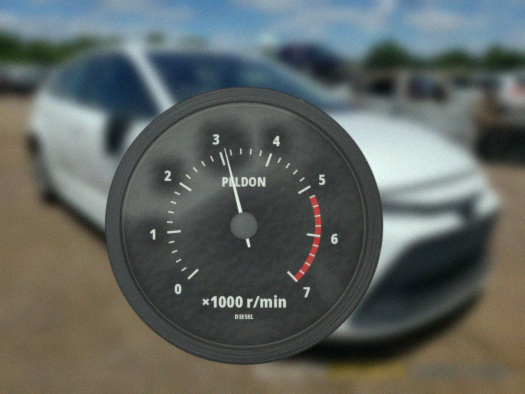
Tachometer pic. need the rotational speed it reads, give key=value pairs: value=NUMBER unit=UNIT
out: value=3100 unit=rpm
